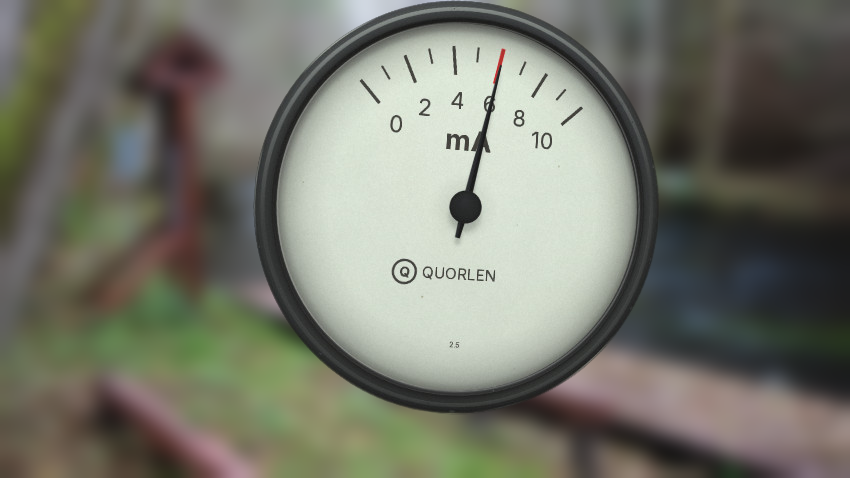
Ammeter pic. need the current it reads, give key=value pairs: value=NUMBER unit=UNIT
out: value=6 unit=mA
